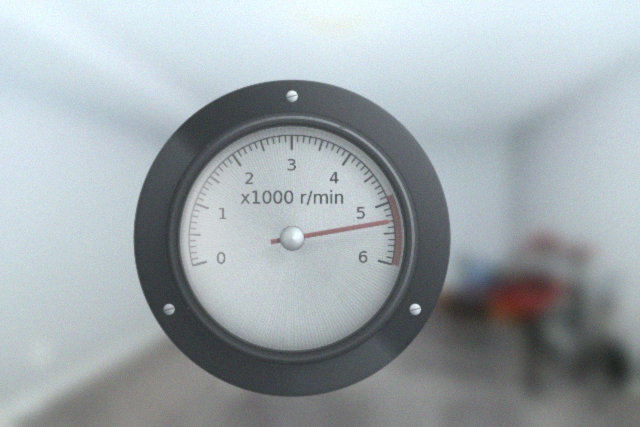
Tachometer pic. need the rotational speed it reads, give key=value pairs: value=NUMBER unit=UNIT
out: value=5300 unit=rpm
